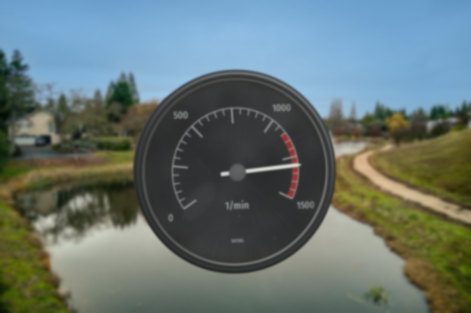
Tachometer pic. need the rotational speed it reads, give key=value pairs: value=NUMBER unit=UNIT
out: value=1300 unit=rpm
